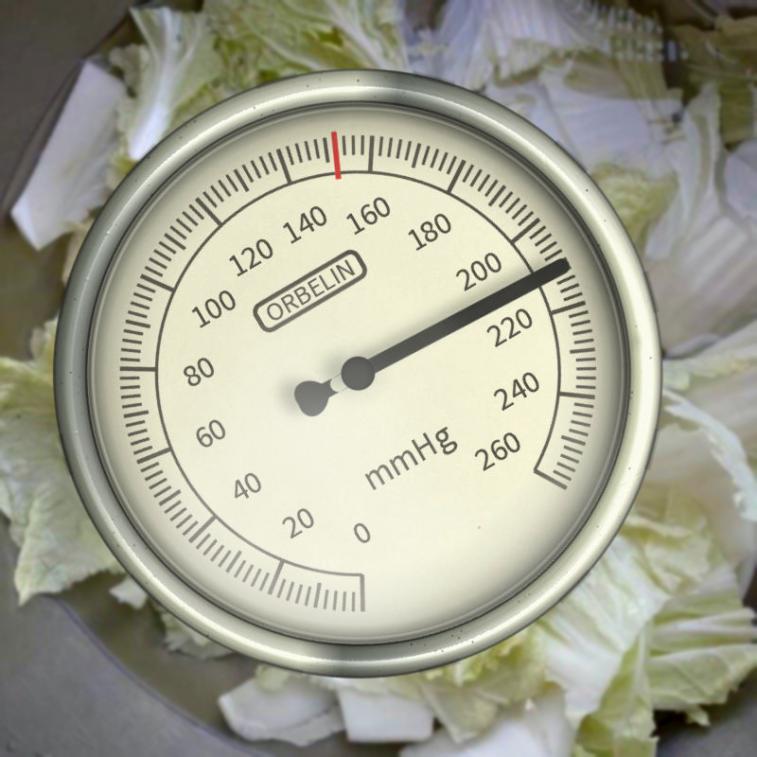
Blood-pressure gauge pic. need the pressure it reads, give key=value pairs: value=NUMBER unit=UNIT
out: value=211 unit=mmHg
